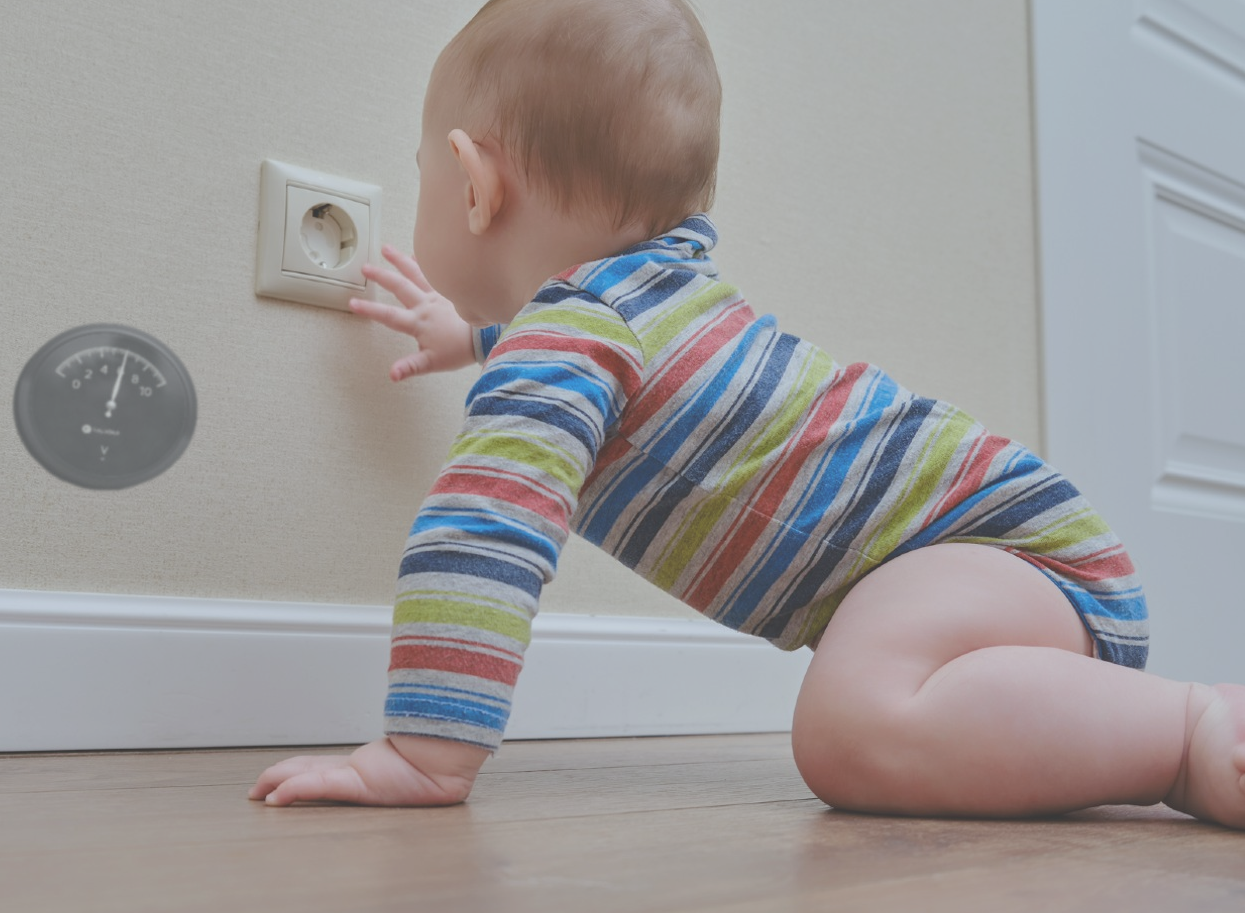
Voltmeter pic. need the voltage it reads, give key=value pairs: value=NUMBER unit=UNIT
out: value=6 unit=V
